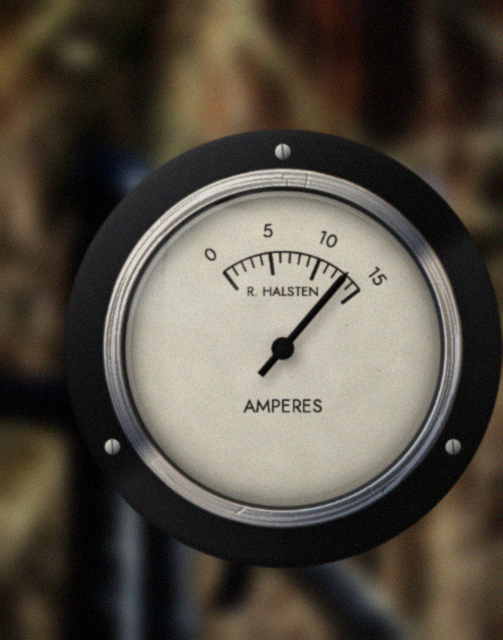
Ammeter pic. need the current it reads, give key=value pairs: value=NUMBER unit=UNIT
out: value=13 unit=A
